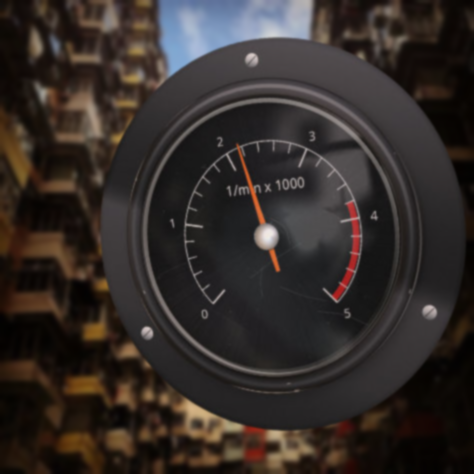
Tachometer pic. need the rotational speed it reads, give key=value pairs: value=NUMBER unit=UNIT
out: value=2200 unit=rpm
